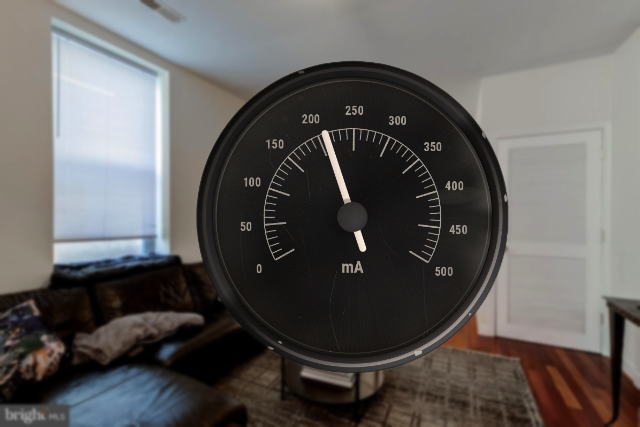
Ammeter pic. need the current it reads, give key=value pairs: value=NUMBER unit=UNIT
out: value=210 unit=mA
